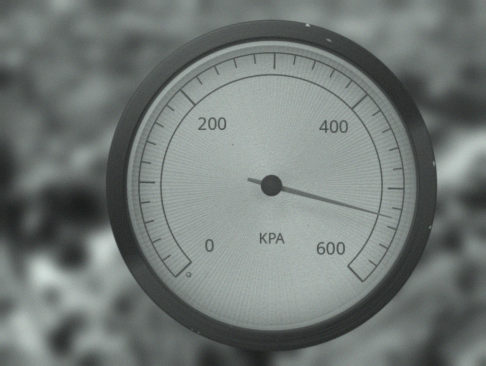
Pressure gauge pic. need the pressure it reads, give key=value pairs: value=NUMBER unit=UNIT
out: value=530 unit=kPa
